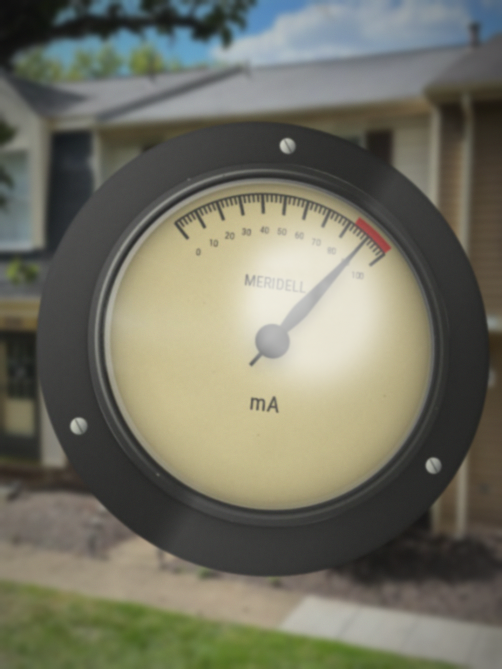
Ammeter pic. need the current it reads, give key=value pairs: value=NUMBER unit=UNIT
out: value=90 unit=mA
